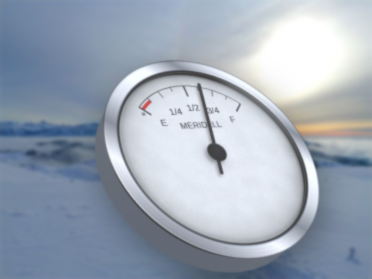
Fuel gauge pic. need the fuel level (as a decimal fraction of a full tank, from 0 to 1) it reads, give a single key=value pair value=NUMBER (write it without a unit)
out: value=0.625
